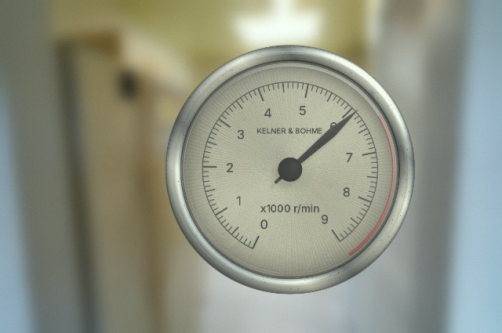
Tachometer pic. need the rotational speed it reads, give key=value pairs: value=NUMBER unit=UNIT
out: value=6100 unit=rpm
